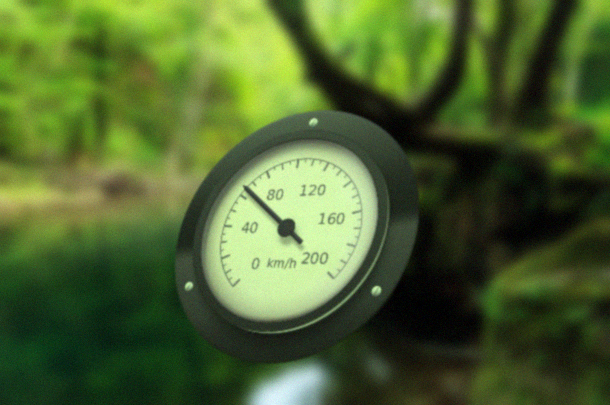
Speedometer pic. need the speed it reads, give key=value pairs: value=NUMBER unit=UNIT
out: value=65 unit=km/h
